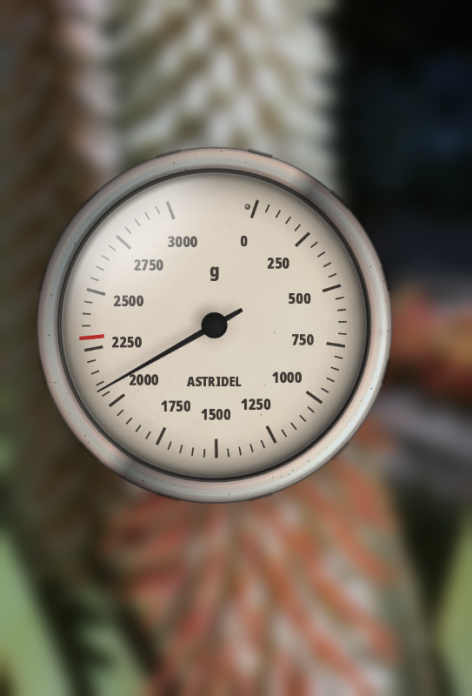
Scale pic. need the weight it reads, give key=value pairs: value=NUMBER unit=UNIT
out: value=2075 unit=g
